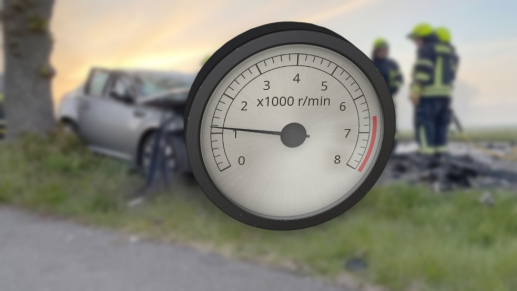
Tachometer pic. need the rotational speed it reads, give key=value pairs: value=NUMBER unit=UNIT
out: value=1200 unit=rpm
